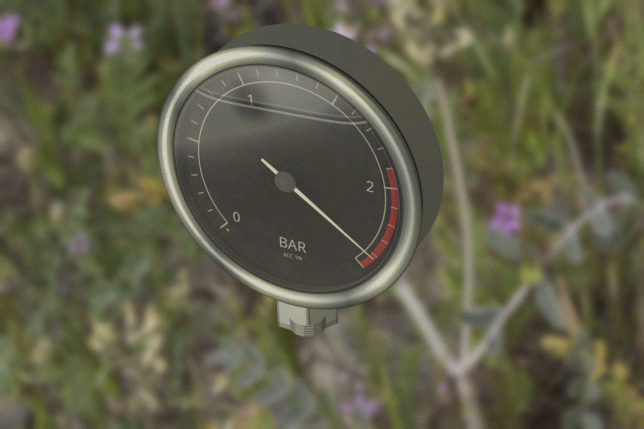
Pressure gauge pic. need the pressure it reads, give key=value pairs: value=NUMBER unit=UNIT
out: value=2.4 unit=bar
